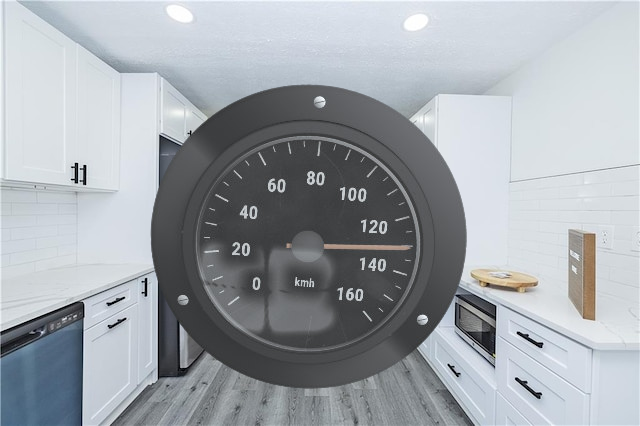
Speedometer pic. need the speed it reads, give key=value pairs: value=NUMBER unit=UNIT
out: value=130 unit=km/h
